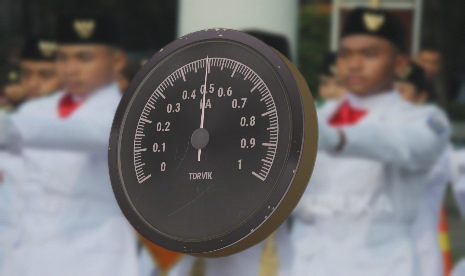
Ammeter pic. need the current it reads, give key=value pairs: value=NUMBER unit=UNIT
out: value=0.5 unit=kA
